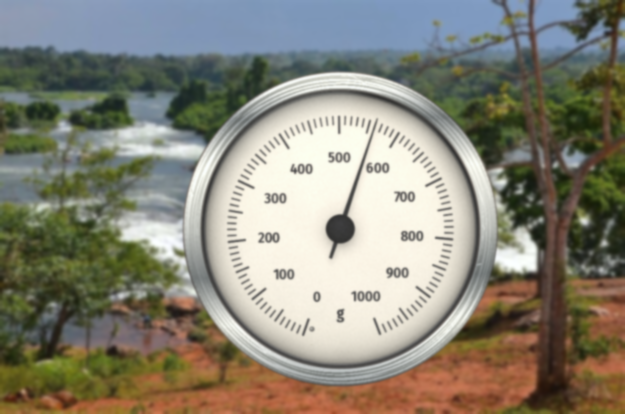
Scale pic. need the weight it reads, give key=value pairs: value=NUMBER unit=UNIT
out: value=560 unit=g
